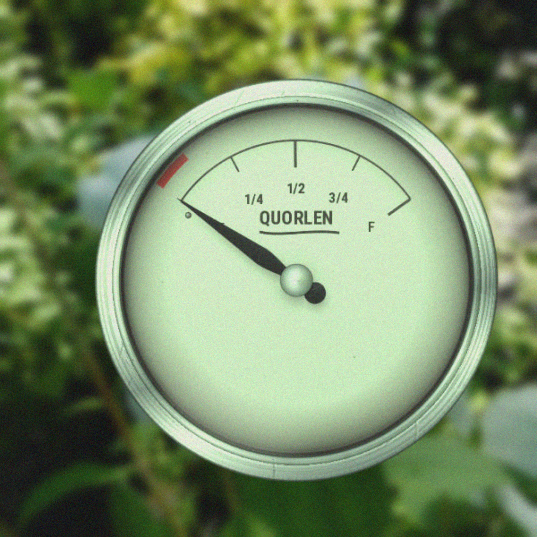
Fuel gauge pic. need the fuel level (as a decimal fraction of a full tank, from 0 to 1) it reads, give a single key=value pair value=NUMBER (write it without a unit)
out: value=0
